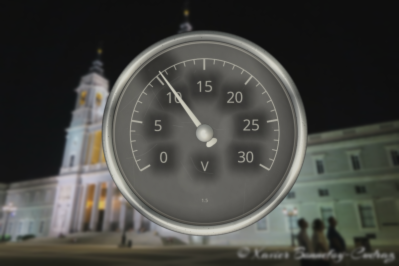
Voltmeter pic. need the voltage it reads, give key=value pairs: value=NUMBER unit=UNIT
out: value=10.5 unit=V
